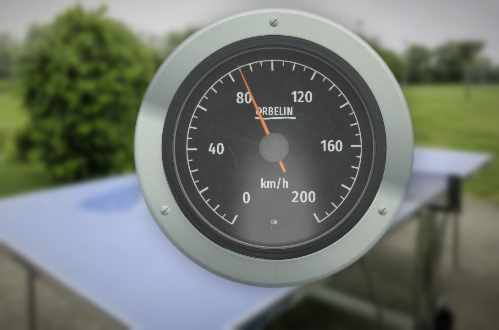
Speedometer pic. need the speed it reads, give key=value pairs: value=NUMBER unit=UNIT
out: value=85 unit=km/h
